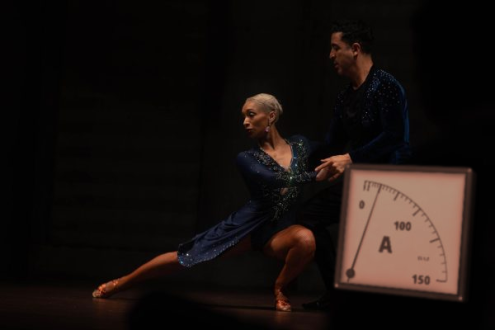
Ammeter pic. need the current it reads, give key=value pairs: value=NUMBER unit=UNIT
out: value=50 unit=A
